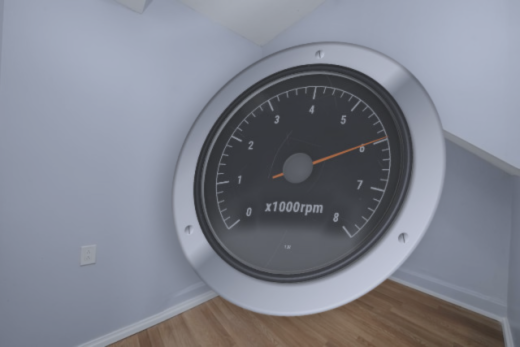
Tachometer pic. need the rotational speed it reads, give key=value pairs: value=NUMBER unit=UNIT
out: value=6000 unit=rpm
